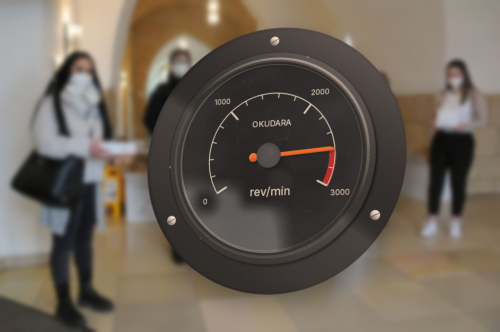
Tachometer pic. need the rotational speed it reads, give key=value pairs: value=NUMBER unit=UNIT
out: value=2600 unit=rpm
